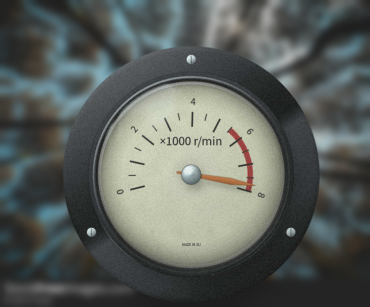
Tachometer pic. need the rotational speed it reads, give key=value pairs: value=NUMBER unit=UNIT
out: value=7750 unit=rpm
